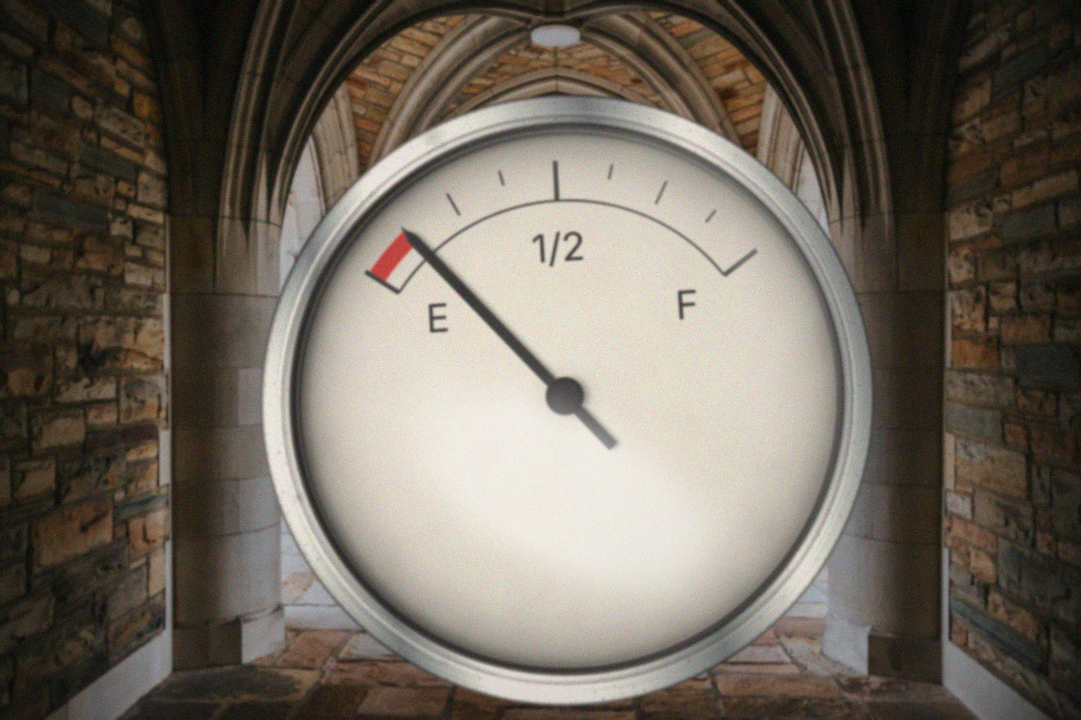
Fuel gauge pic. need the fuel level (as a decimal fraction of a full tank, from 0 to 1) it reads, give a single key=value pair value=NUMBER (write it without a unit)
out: value=0.125
